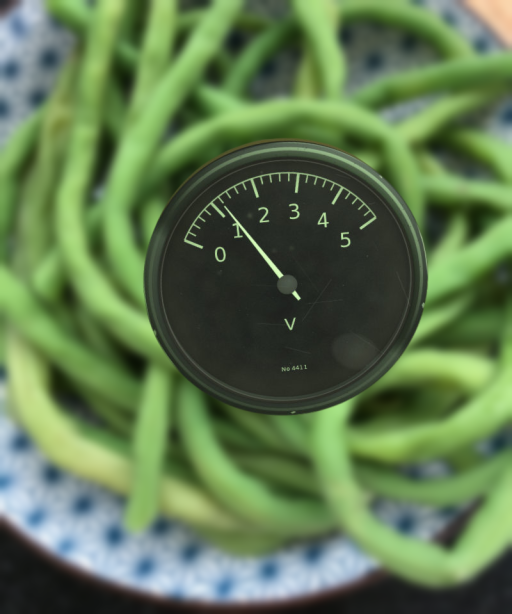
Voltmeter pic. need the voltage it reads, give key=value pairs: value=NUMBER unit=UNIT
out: value=1.2 unit=V
